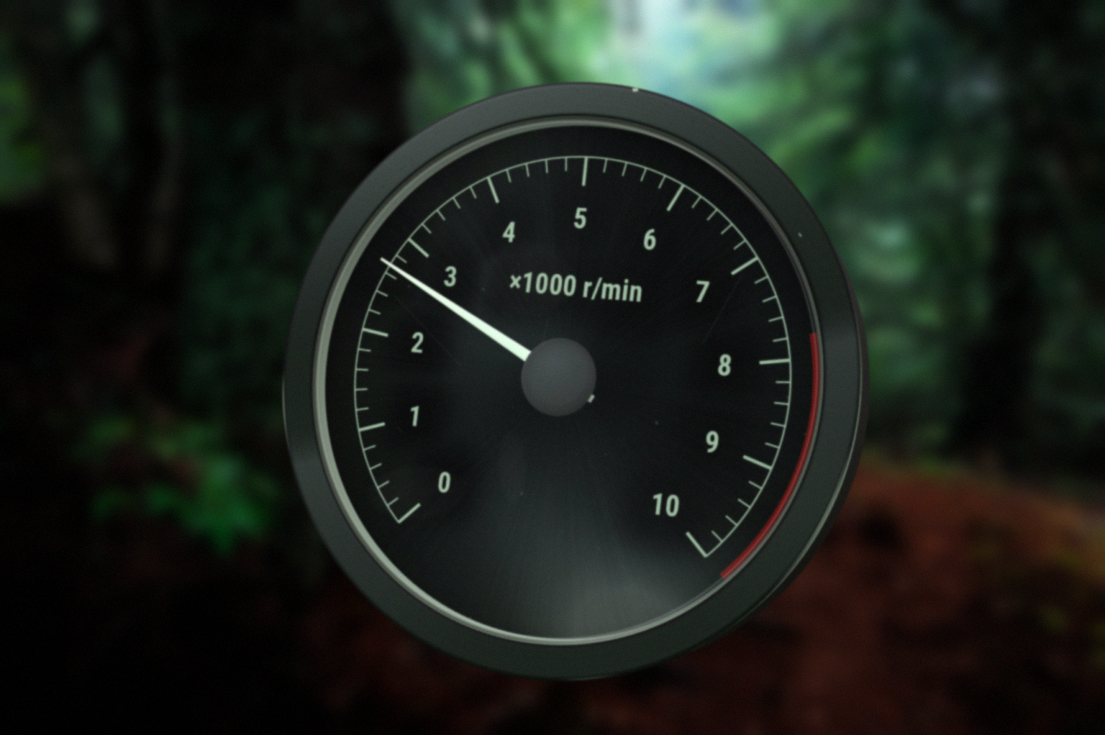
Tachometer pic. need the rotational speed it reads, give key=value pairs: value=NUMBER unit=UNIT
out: value=2700 unit=rpm
